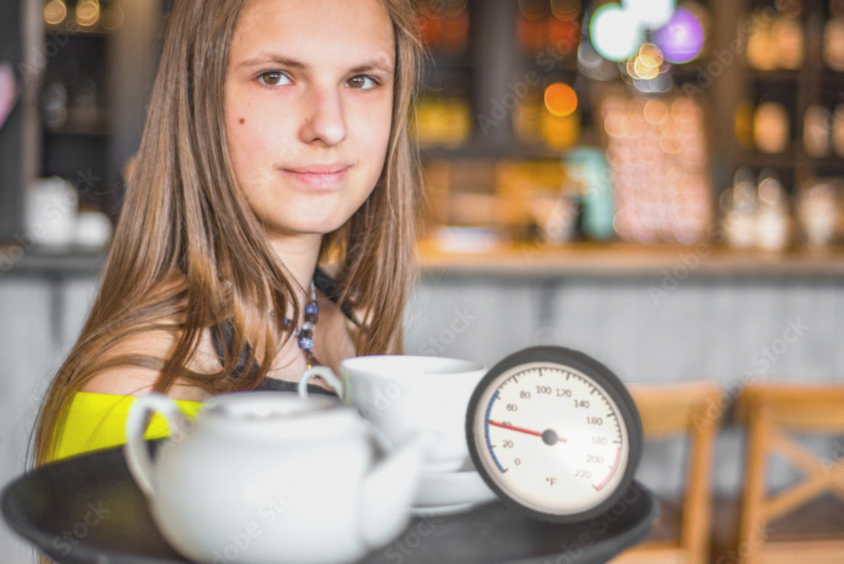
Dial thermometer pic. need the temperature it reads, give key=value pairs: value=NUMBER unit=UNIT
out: value=40 unit=°F
